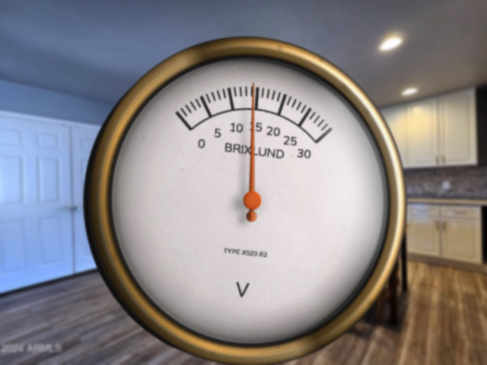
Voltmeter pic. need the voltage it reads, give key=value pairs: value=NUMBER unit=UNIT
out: value=14 unit=V
